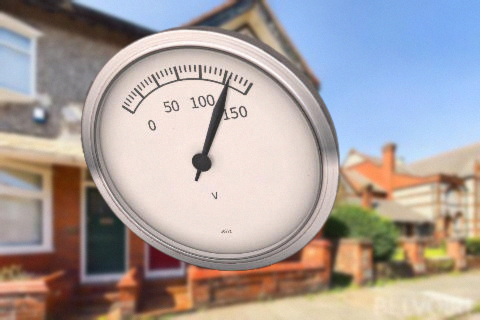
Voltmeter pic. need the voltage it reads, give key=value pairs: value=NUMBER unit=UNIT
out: value=130 unit=V
